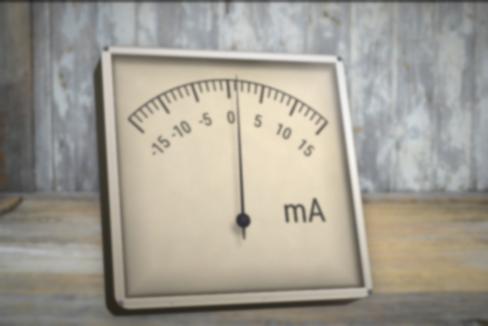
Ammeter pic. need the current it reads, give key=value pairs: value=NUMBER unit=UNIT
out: value=1 unit=mA
